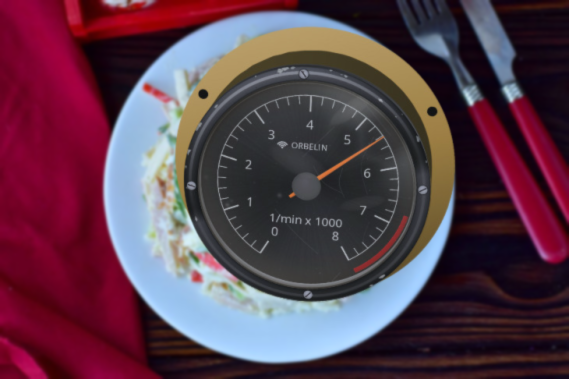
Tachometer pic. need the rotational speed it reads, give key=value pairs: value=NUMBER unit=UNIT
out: value=5400 unit=rpm
